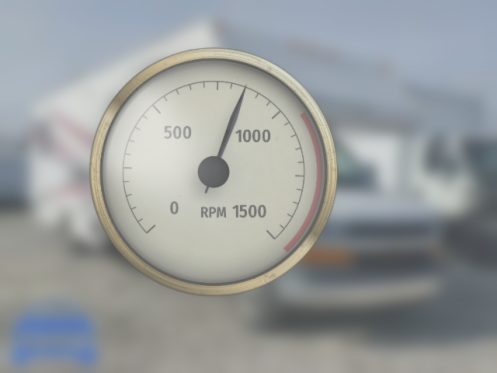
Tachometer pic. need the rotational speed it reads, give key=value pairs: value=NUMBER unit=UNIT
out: value=850 unit=rpm
